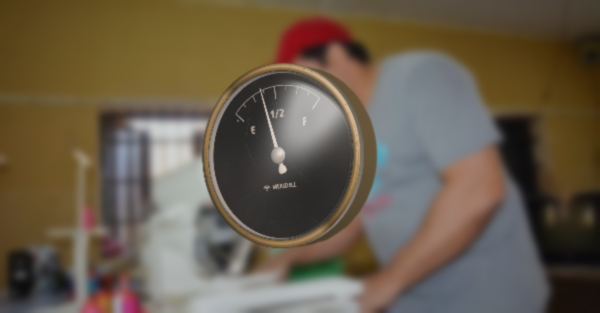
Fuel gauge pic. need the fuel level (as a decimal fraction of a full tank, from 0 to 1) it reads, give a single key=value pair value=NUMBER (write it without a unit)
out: value=0.375
